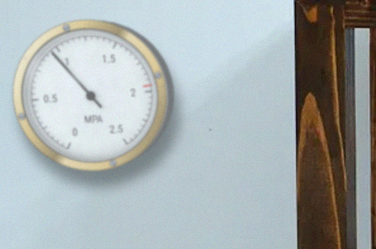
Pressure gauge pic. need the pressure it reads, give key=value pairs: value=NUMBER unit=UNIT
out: value=0.95 unit=MPa
